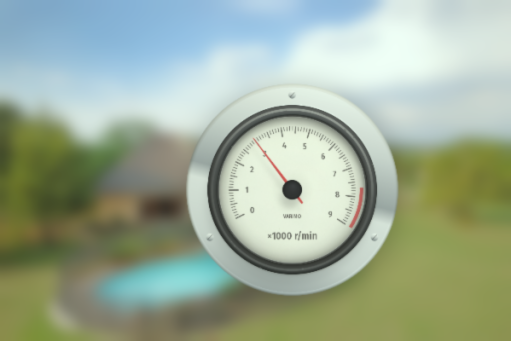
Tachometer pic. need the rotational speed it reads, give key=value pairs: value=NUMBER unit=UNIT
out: value=3000 unit=rpm
